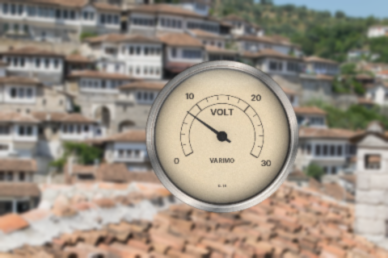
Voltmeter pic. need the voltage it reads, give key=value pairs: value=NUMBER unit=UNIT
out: value=8 unit=V
